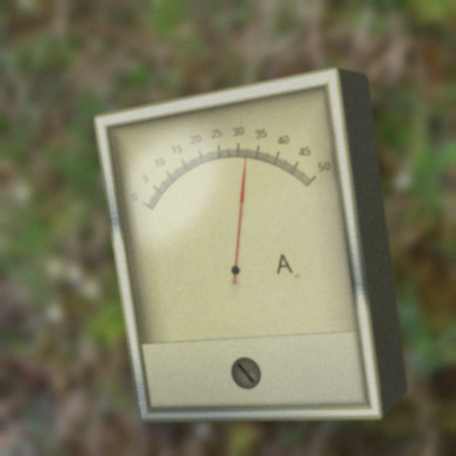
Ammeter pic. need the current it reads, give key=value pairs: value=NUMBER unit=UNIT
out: value=32.5 unit=A
